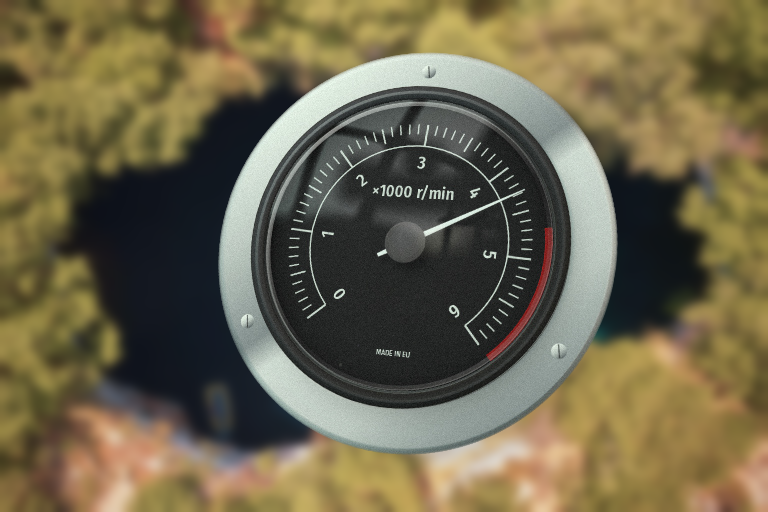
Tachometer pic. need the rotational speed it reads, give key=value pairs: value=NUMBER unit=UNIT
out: value=4300 unit=rpm
